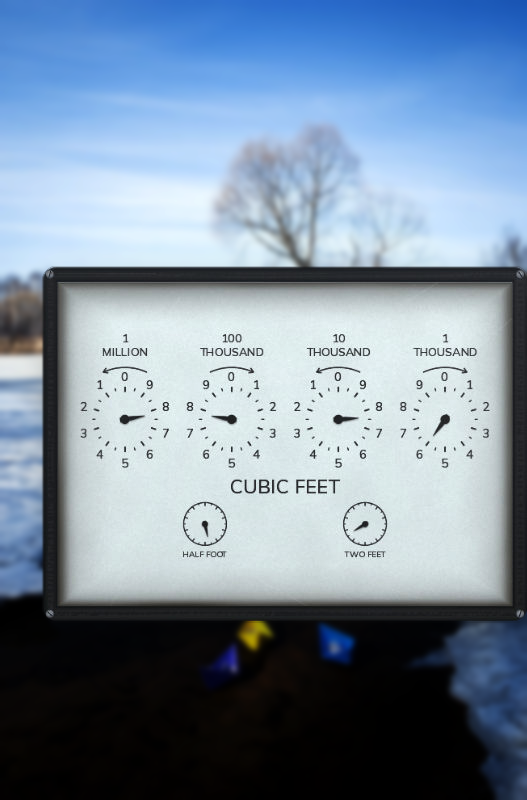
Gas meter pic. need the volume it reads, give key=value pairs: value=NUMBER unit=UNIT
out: value=777600 unit=ft³
